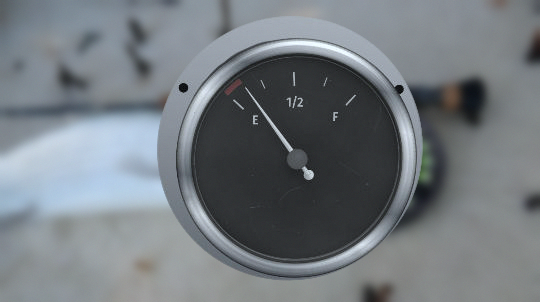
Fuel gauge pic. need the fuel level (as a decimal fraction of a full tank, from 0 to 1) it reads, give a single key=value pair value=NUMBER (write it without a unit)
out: value=0.125
